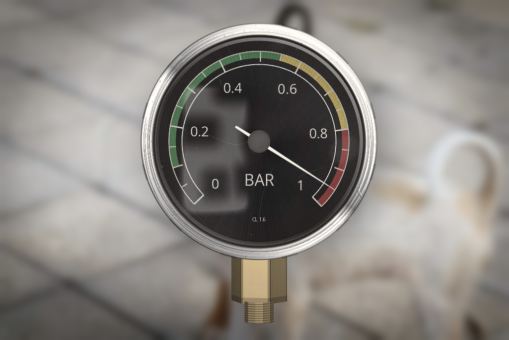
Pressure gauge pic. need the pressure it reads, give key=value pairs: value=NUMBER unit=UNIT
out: value=0.95 unit=bar
